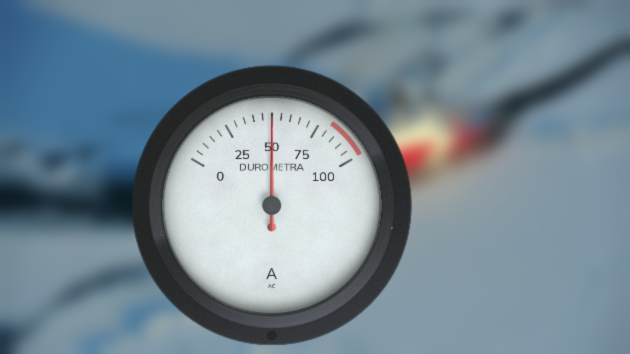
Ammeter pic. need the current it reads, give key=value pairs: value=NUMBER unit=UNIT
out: value=50 unit=A
